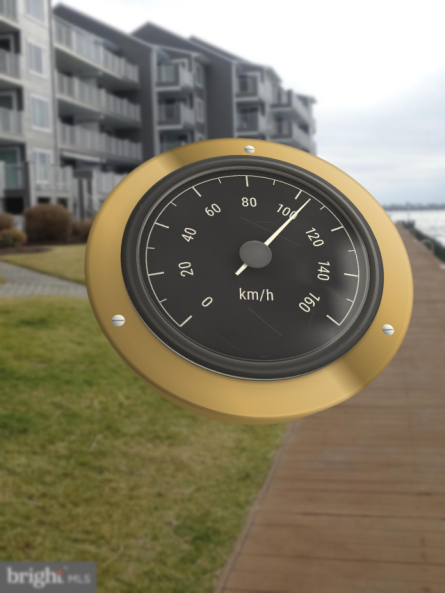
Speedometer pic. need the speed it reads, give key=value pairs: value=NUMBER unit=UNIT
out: value=105 unit=km/h
